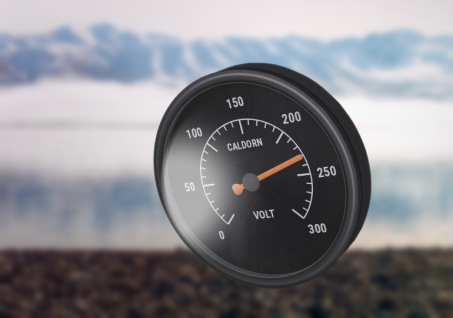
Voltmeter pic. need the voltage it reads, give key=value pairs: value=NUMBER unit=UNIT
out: value=230 unit=V
